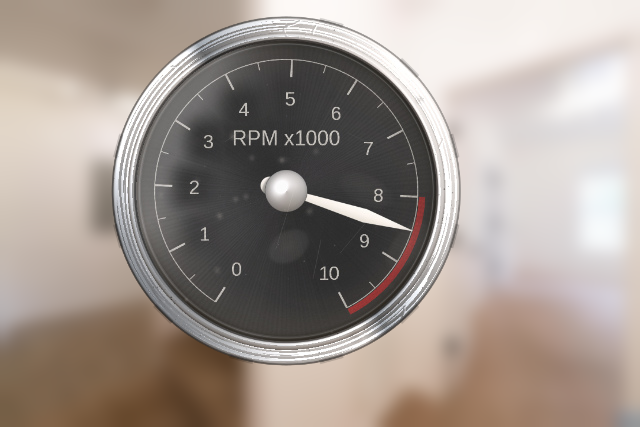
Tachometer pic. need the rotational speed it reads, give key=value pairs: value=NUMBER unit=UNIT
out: value=8500 unit=rpm
